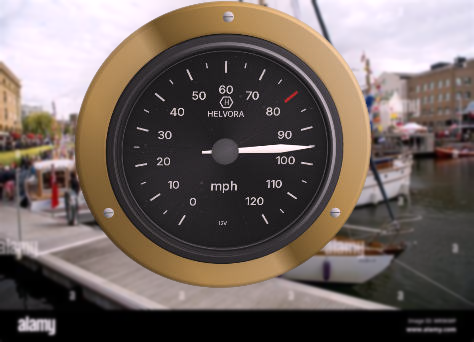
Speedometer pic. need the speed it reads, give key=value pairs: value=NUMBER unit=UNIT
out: value=95 unit=mph
